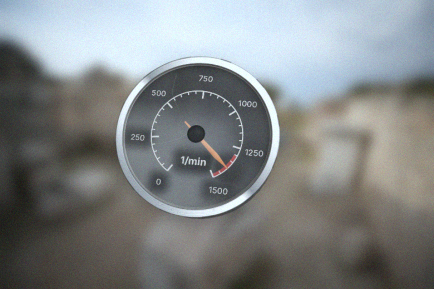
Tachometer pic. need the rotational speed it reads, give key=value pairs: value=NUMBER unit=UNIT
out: value=1400 unit=rpm
